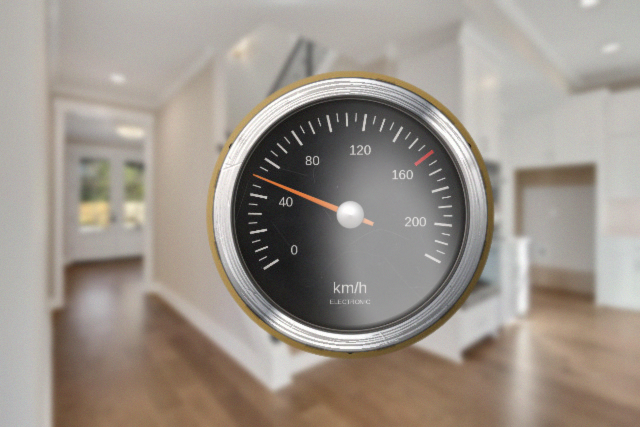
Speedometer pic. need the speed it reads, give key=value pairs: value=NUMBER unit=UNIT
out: value=50 unit=km/h
